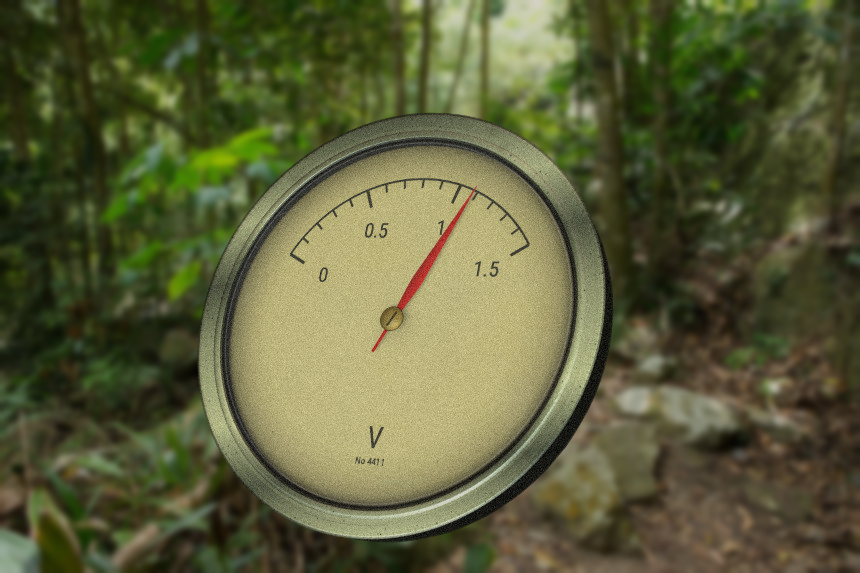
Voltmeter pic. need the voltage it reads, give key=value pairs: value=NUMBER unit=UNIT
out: value=1.1 unit=V
